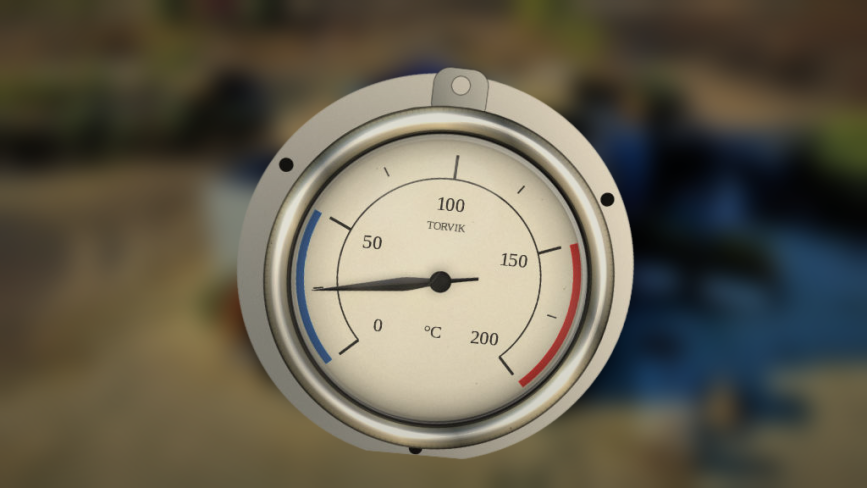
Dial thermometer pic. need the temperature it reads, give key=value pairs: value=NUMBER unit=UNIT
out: value=25 unit=°C
